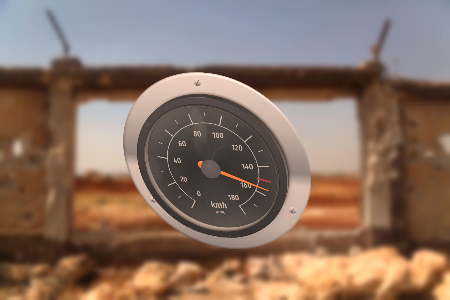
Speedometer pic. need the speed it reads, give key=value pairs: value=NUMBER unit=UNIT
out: value=155 unit=km/h
